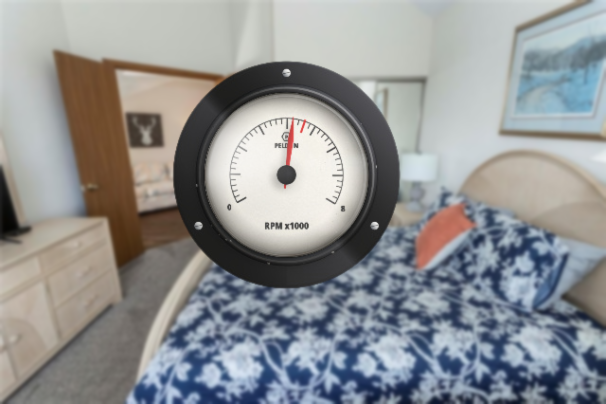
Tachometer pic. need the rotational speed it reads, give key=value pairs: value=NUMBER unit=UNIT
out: value=4200 unit=rpm
